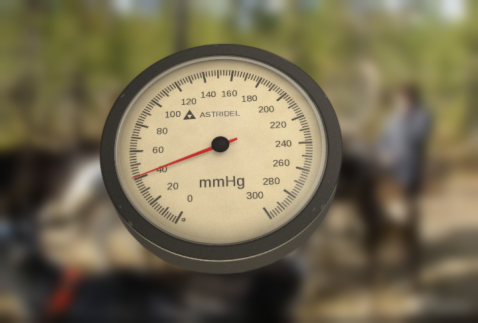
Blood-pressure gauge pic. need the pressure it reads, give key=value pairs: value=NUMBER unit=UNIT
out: value=40 unit=mmHg
